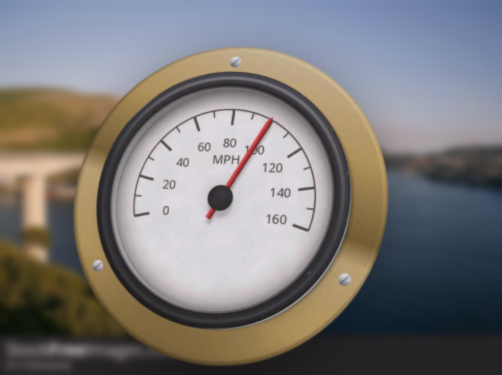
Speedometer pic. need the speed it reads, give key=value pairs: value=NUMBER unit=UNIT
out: value=100 unit=mph
